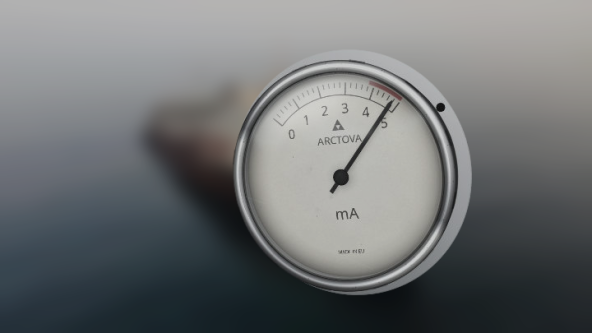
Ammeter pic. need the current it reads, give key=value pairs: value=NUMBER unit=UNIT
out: value=4.8 unit=mA
